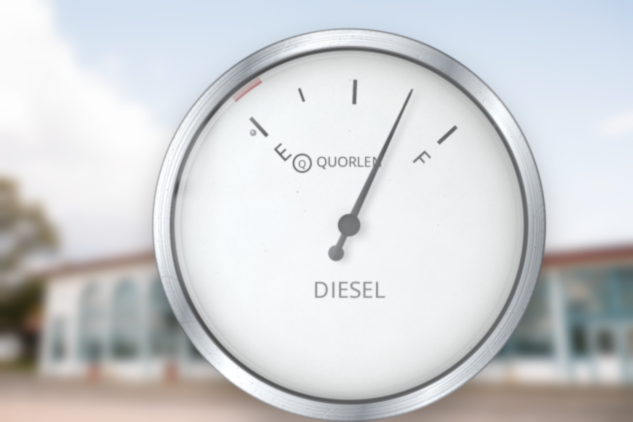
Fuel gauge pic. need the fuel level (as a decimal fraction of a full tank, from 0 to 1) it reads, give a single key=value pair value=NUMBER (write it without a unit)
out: value=0.75
